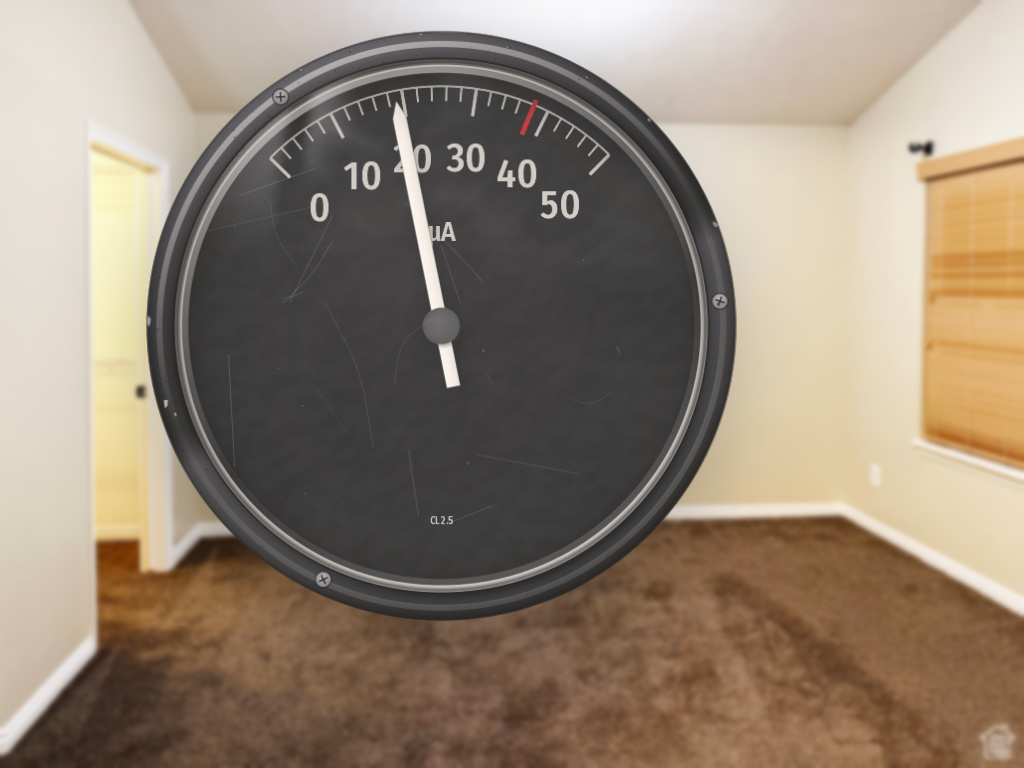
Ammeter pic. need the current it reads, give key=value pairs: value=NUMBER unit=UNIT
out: value=19 unit=µA
